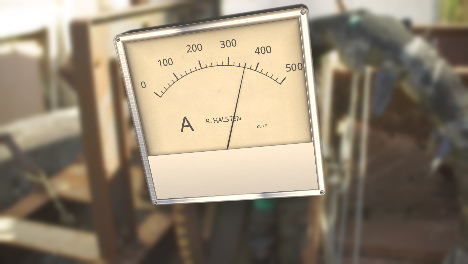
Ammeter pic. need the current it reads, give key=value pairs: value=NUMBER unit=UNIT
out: value=360 unit=A
